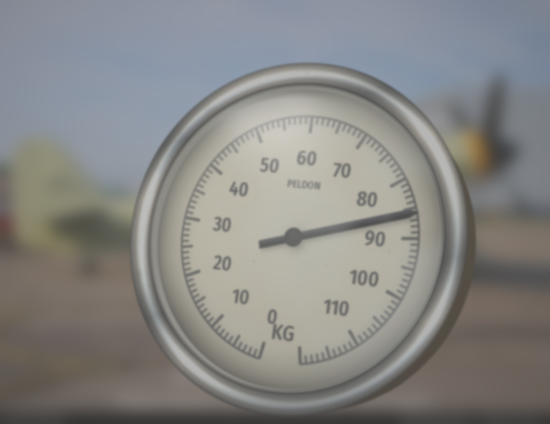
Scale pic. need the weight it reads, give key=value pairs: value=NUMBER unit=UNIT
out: value=86 unit=kg
